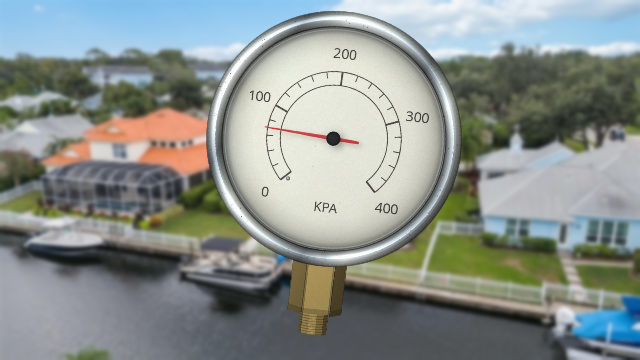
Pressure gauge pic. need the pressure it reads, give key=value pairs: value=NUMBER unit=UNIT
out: value=70 unit=kPa
